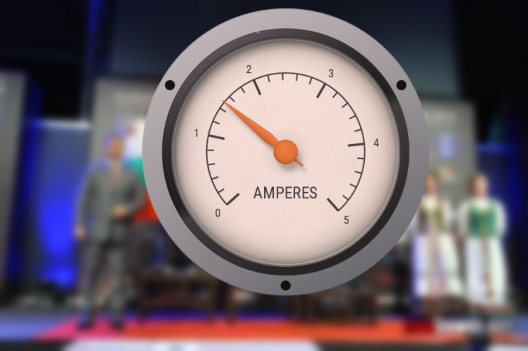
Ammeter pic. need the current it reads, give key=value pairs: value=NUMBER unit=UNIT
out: value=1.5 unit=A
